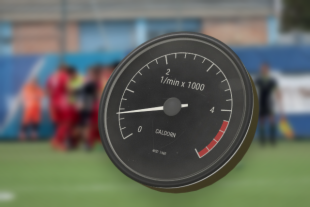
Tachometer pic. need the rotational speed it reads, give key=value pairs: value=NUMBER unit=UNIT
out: value=500 unit=rpm
